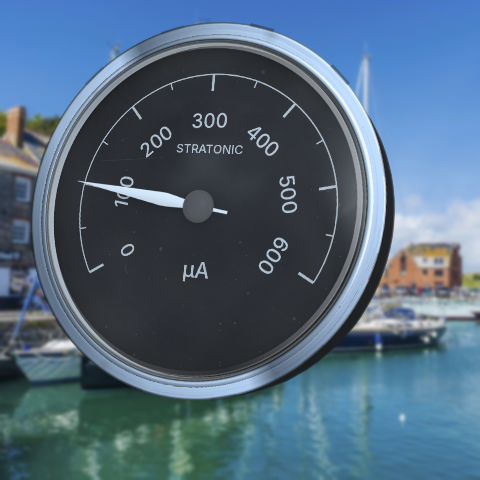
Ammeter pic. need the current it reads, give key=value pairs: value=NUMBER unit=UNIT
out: value=100 unit=µA
